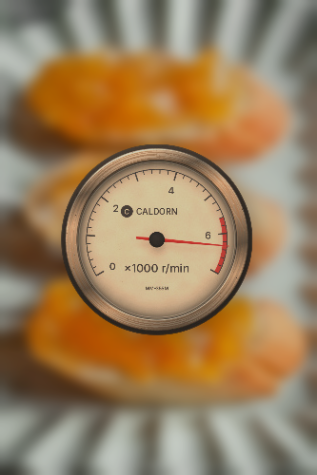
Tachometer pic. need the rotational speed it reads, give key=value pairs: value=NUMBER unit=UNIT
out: value=6300 unit=rpm
